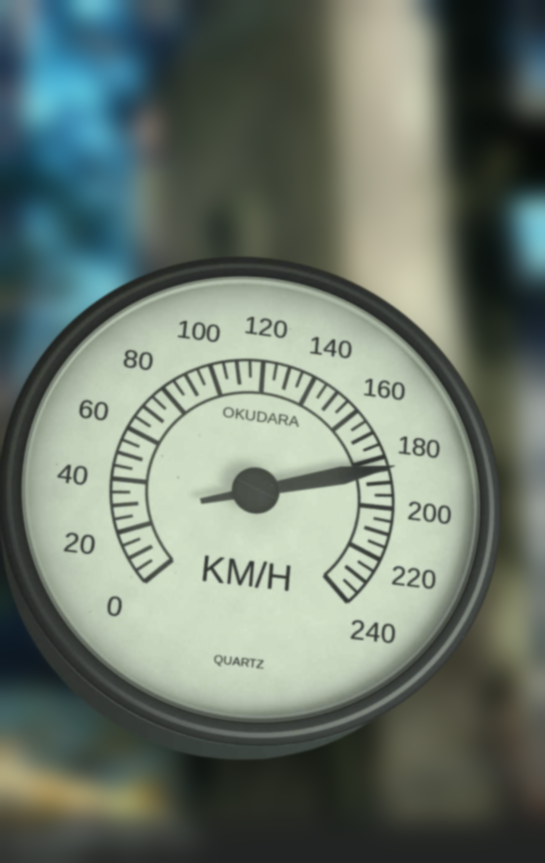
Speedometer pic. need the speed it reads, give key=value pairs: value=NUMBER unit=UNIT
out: value=185 unit=km/h
